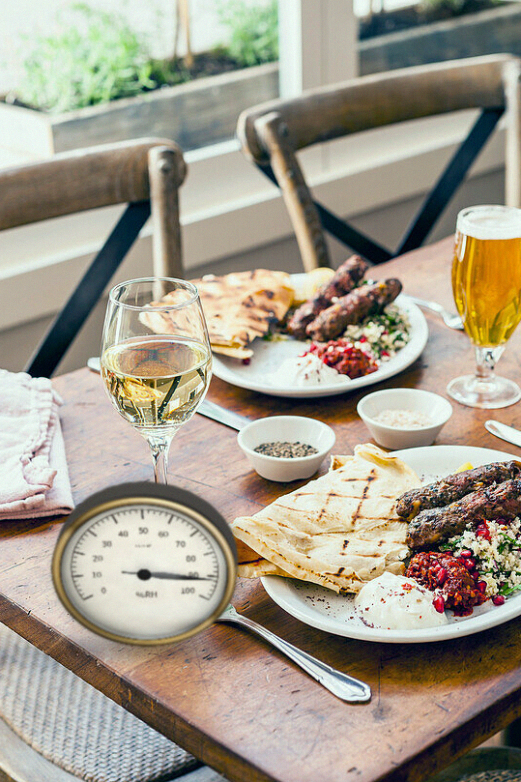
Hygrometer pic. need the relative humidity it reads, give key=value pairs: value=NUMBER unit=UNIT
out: value=90 unit=%
